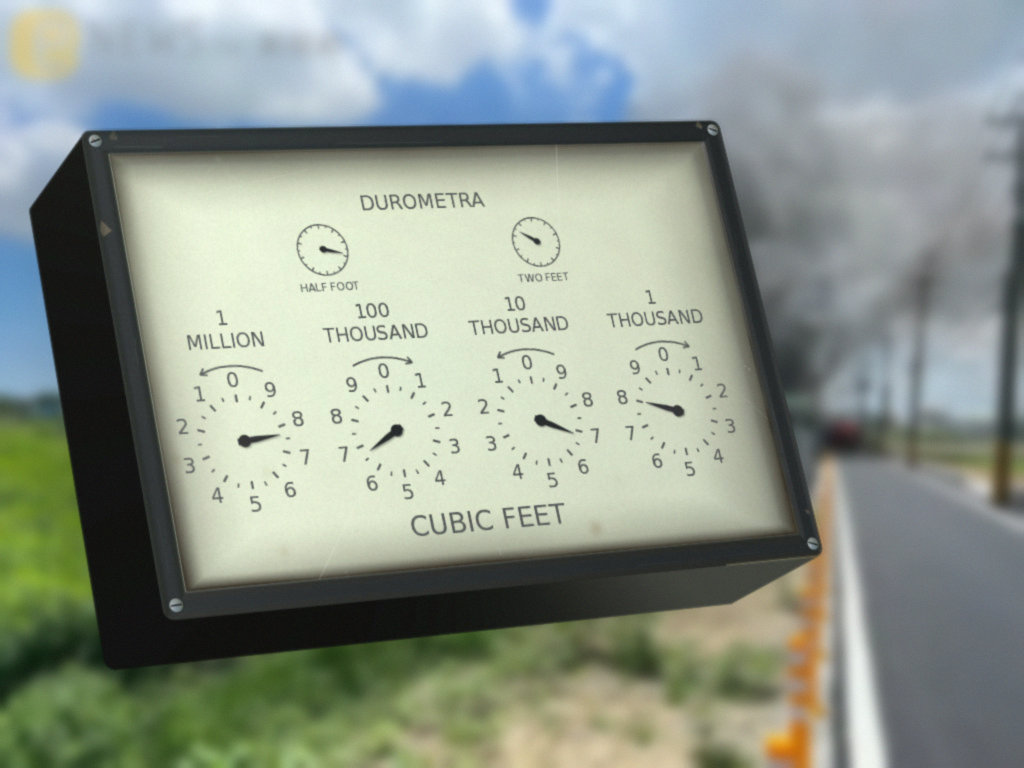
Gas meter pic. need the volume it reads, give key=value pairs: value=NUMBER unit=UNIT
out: value=766800 unit=ft³
